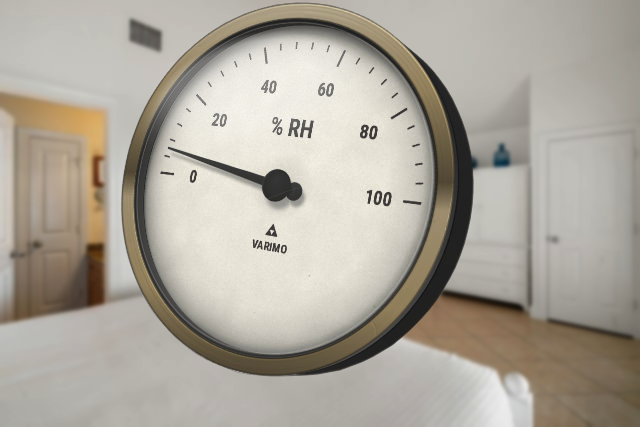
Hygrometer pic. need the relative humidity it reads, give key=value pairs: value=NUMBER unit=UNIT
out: value=6 unit=%
